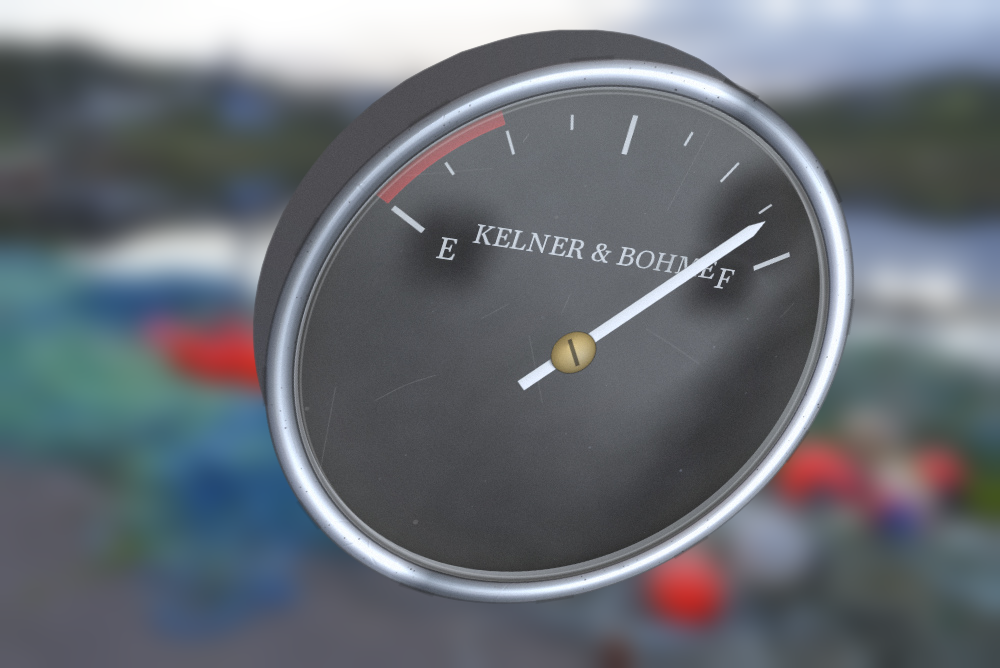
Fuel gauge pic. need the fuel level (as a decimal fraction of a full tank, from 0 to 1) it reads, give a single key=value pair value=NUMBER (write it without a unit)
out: value=0.875
